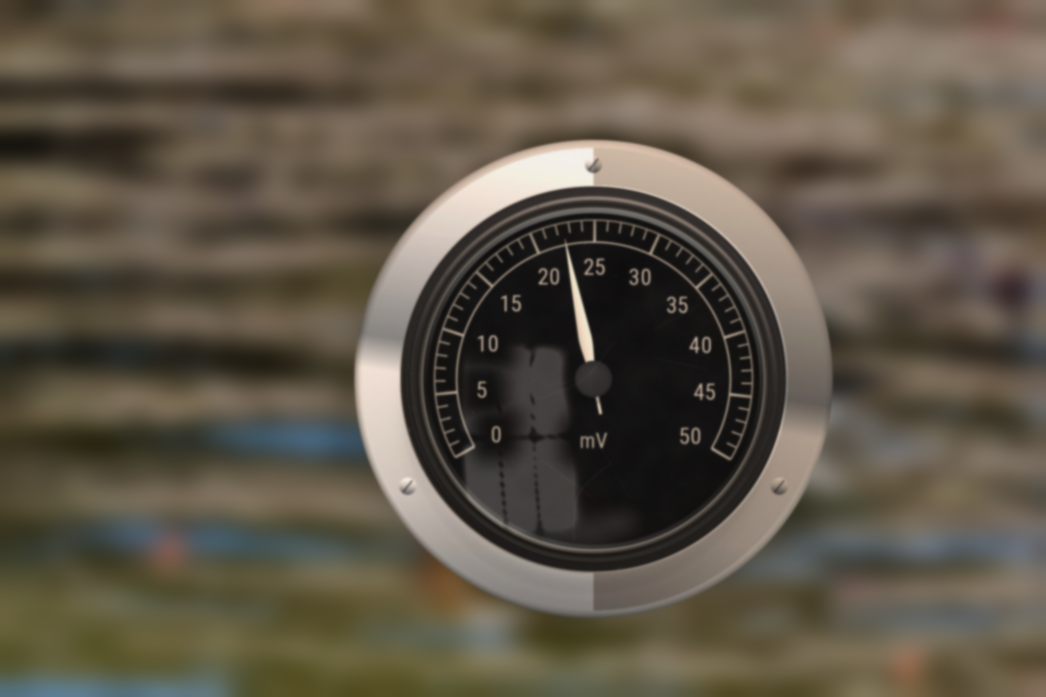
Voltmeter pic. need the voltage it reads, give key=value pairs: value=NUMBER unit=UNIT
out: value=22.5 unit=mV
